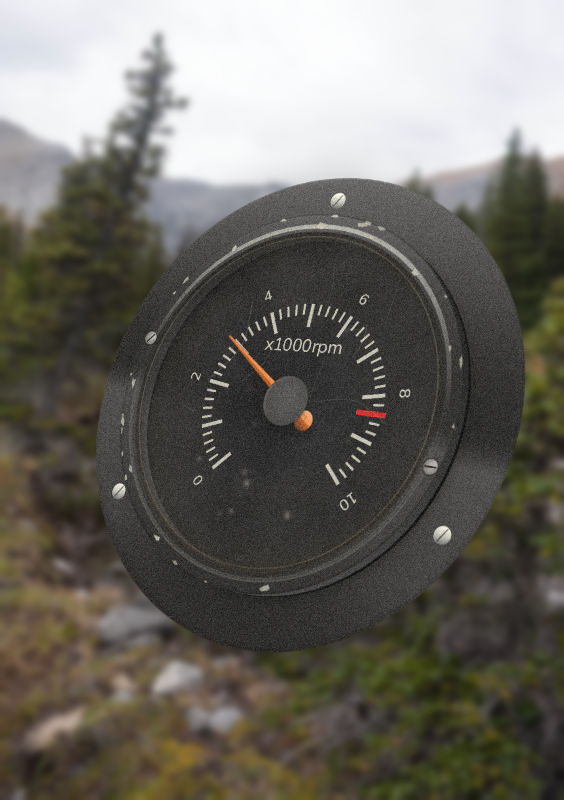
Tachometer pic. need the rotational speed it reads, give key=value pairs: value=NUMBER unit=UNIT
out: value=3000 unit=rpm
